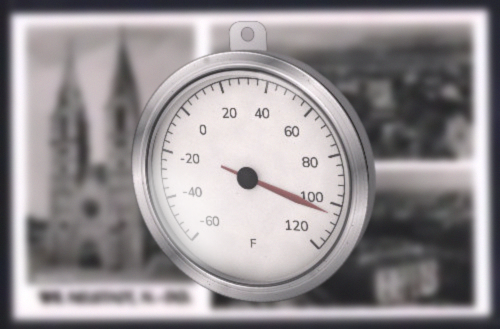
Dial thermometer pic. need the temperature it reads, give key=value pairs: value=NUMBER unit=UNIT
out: value=104 unit=°F
